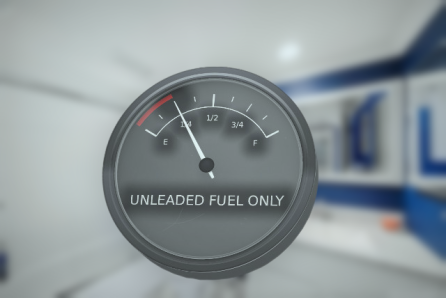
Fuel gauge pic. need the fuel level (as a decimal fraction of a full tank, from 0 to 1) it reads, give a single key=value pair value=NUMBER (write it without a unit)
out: value=0.25
